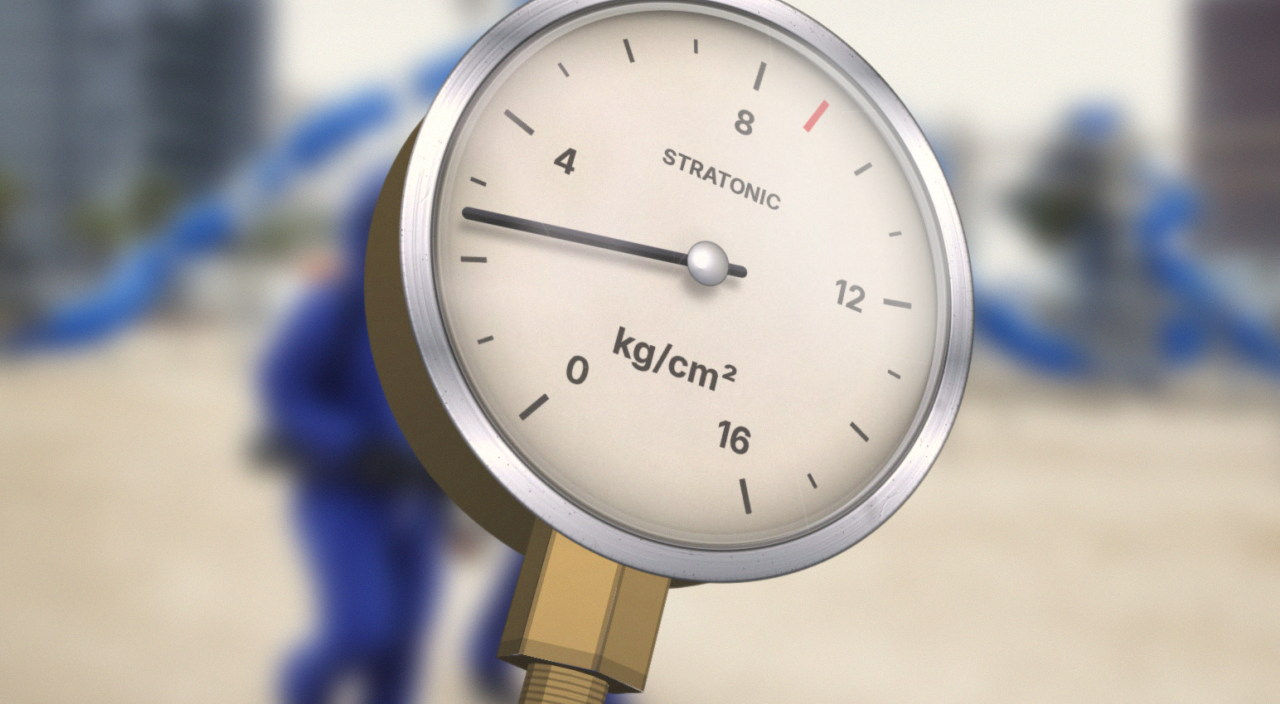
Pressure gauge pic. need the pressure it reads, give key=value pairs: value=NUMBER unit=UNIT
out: value=2.5 unit=kg/cm²
